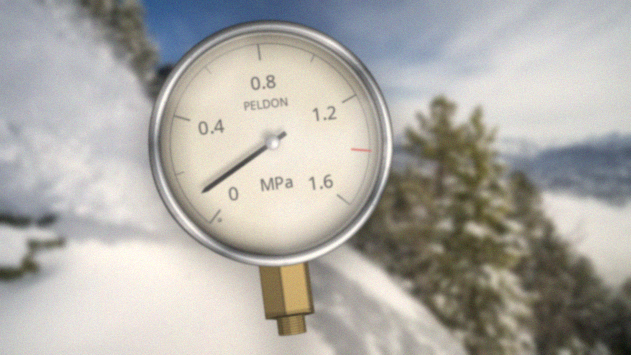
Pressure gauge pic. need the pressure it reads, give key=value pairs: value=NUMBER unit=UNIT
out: value=0.1 unit=MPa
